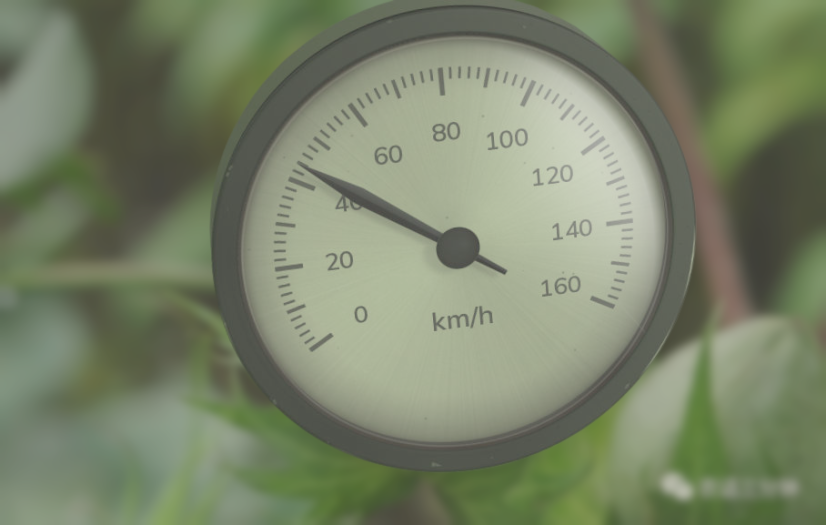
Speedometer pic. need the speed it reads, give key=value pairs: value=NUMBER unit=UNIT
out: value=44 unit=km/h
